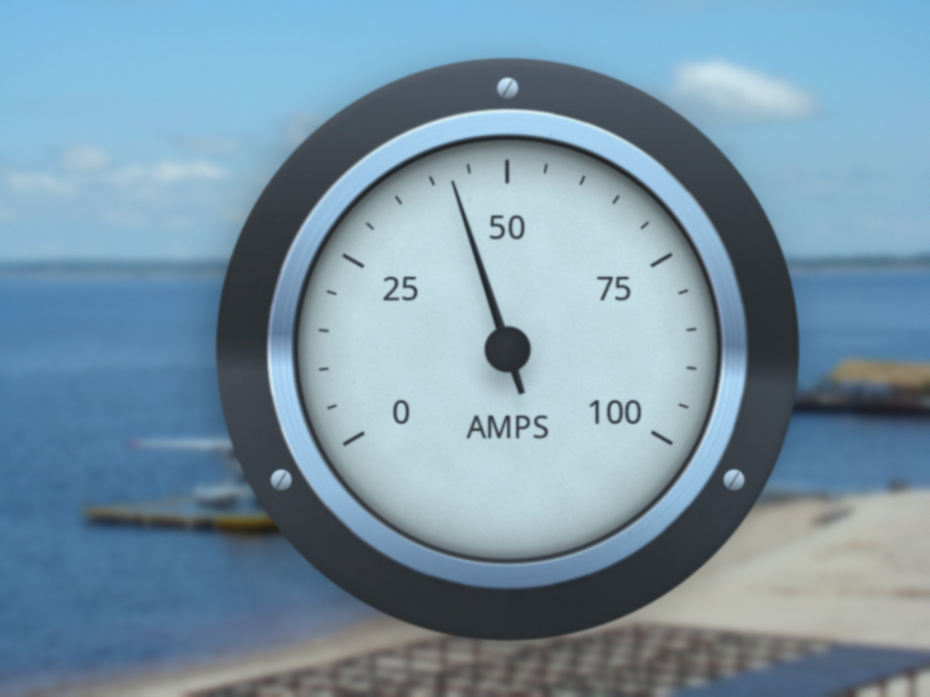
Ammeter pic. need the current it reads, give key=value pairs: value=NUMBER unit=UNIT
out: value=42.5 unit=A
